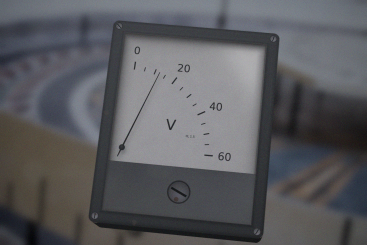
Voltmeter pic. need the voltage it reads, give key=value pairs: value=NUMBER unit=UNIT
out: value=12.5 unit=V
